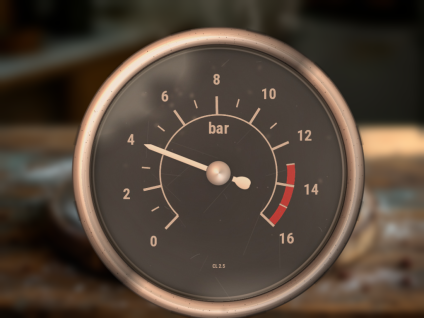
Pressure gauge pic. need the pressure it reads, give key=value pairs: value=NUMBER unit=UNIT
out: value=4 unit=bar
